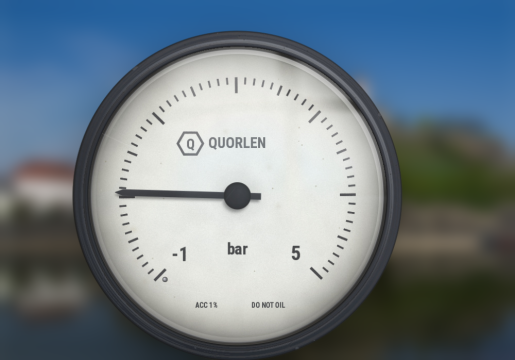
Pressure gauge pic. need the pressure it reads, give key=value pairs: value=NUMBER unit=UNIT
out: value=0.05 unit=bar
